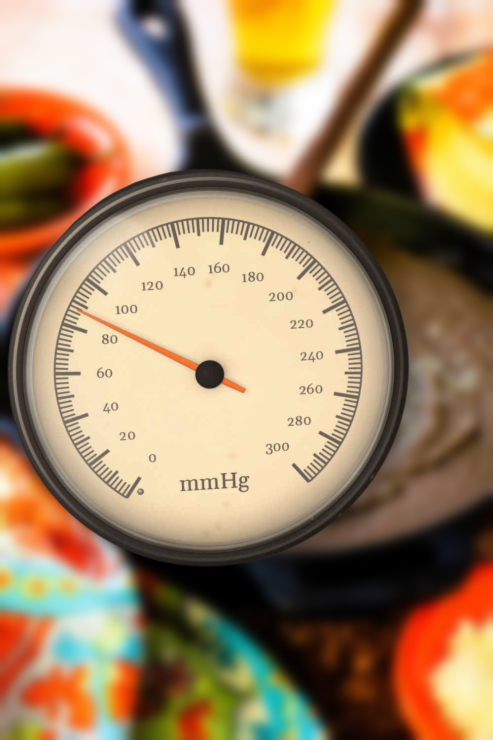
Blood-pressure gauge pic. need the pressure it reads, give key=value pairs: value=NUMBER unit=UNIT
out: value=88 unit=mmHg
